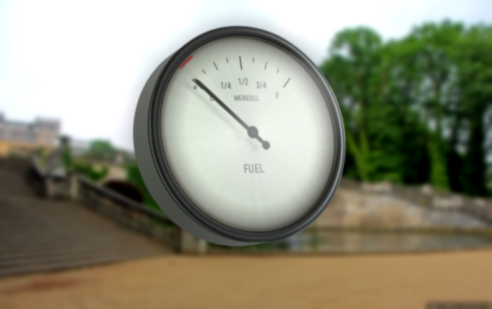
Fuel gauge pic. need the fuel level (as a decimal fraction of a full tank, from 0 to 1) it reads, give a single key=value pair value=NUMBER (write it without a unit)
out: value=0
